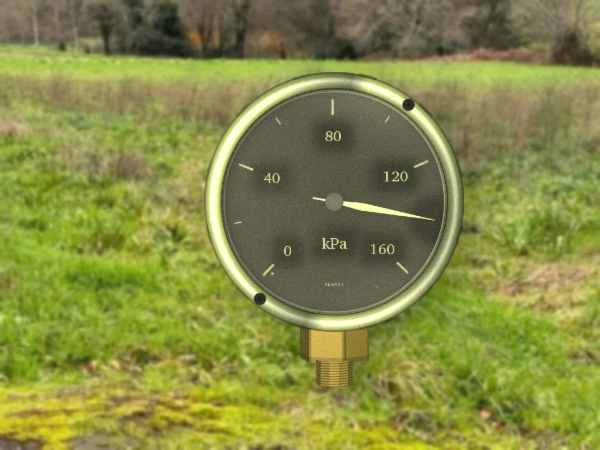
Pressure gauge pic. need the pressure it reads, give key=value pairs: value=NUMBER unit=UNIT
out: value=140 unit=kPa
